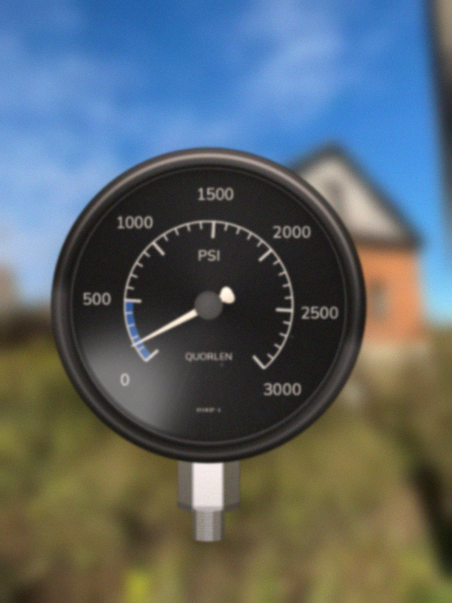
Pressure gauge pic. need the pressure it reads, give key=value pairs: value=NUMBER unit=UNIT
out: value=150 unit=psi
